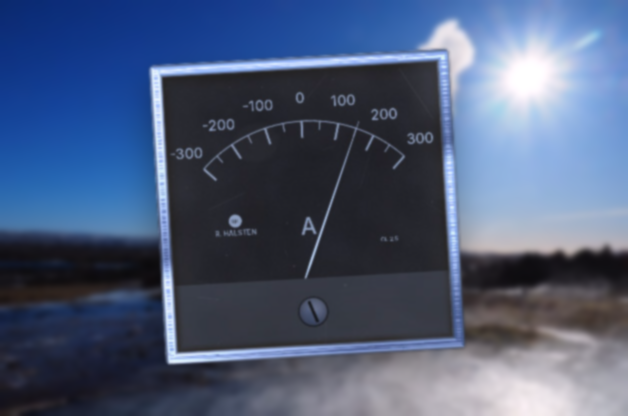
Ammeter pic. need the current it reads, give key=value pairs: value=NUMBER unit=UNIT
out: value=150 unit=A
